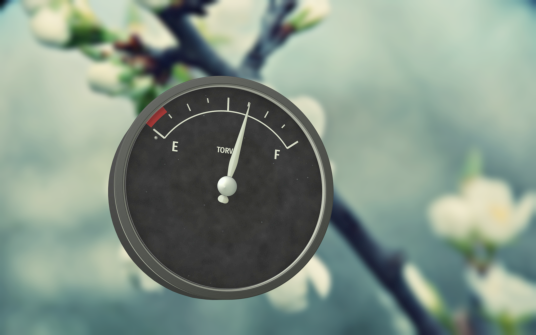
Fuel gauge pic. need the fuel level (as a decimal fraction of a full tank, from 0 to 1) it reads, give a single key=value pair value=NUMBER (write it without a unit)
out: value=0.625
